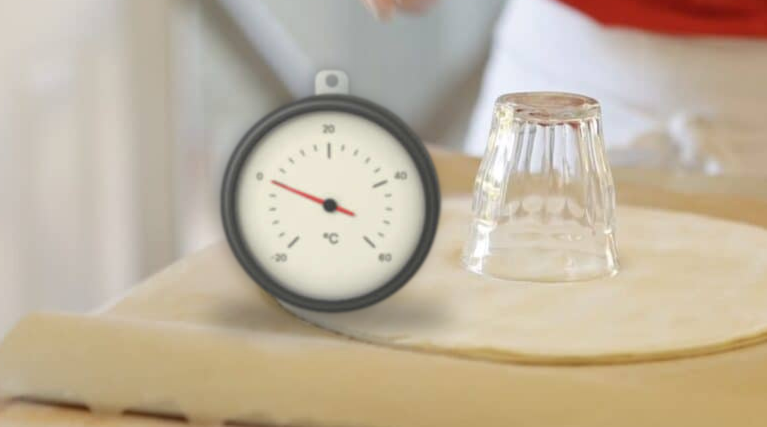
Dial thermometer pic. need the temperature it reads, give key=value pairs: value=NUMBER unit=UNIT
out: value=0 unit=°C
